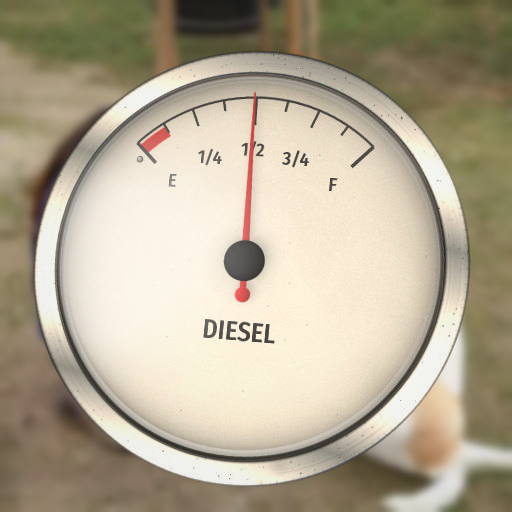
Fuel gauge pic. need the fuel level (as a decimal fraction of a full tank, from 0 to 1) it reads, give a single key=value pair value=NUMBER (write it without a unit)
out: value=0.5
